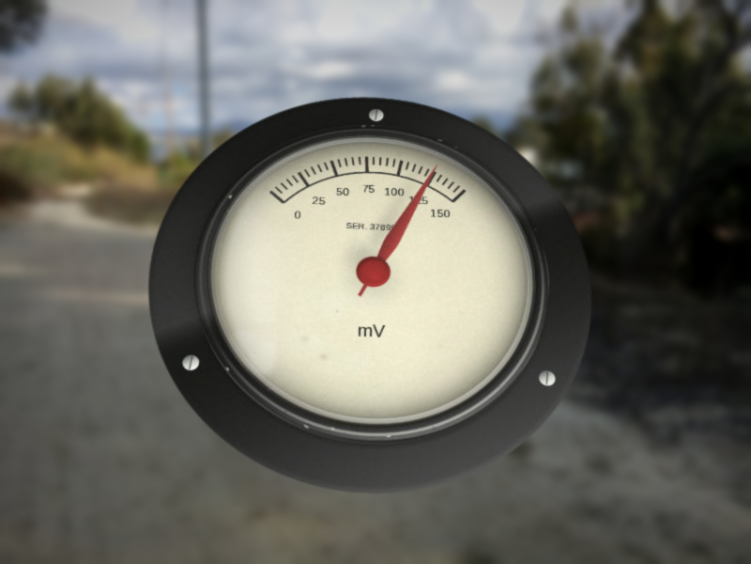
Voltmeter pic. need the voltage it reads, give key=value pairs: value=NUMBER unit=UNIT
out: value=125 unit=mV
